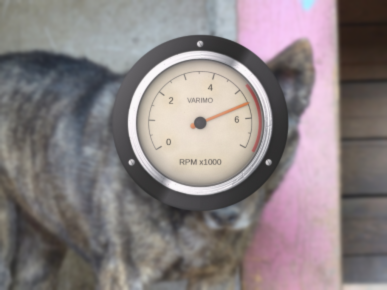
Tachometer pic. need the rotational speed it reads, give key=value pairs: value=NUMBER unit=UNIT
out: value=5500 unit=rpm
